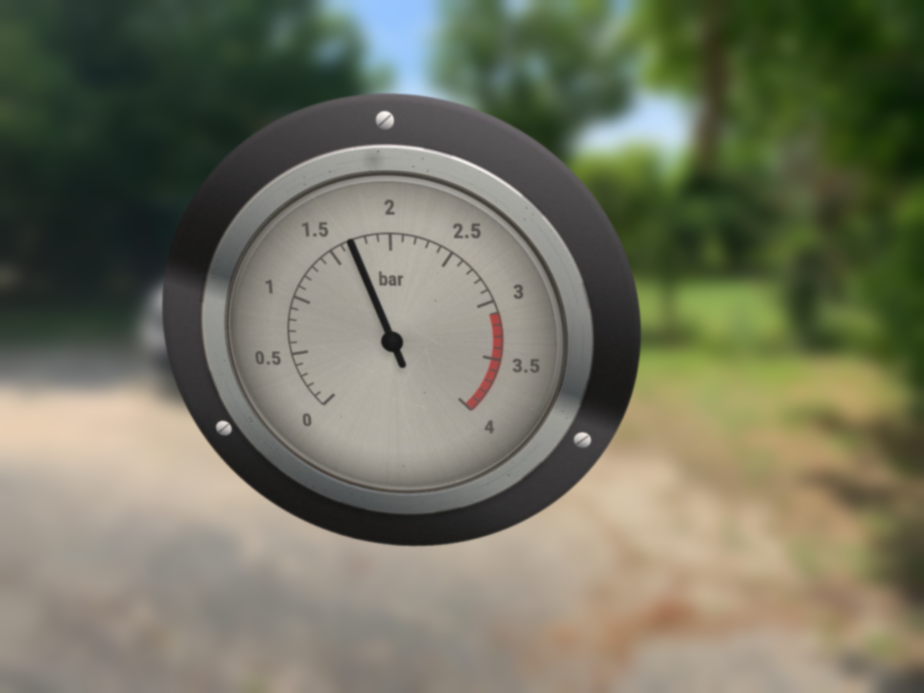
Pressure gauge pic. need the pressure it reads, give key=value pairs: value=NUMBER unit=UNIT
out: value=1.7 unit=bar
